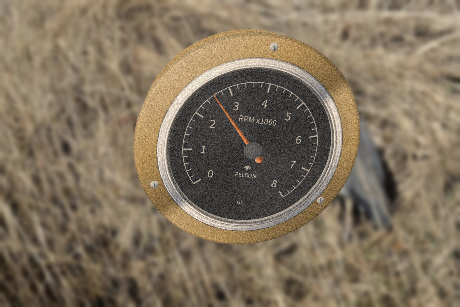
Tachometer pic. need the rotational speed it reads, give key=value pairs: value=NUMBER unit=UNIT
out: value=2600 unit=rpm
